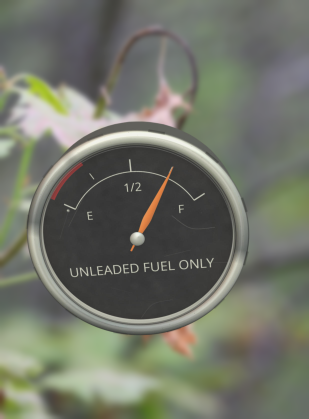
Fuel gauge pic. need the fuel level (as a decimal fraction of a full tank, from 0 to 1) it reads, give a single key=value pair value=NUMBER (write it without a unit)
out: value=0.75
